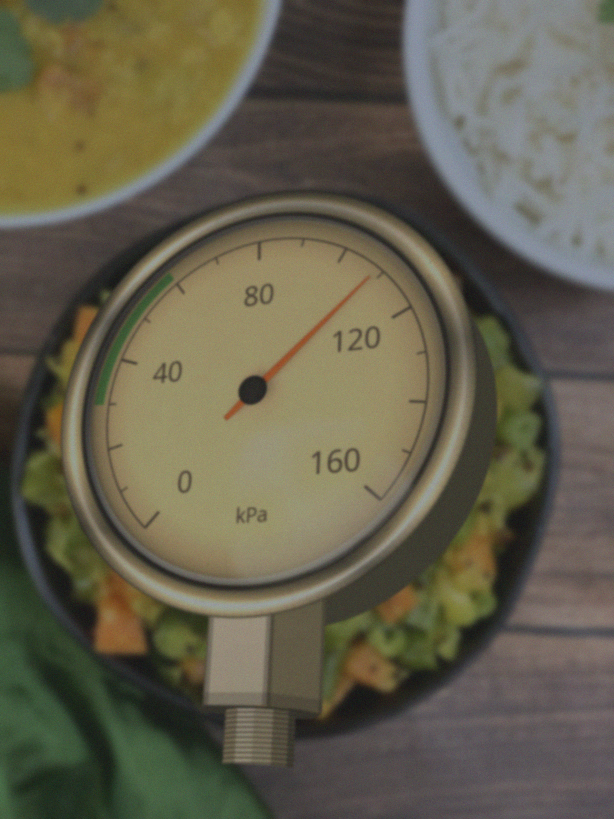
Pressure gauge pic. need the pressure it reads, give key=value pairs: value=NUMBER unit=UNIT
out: value=110 unit=kPa
